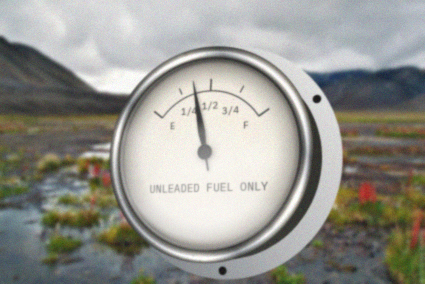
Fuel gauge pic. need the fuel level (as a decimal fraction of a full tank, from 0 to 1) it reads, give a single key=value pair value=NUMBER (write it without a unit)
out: value=0.375
